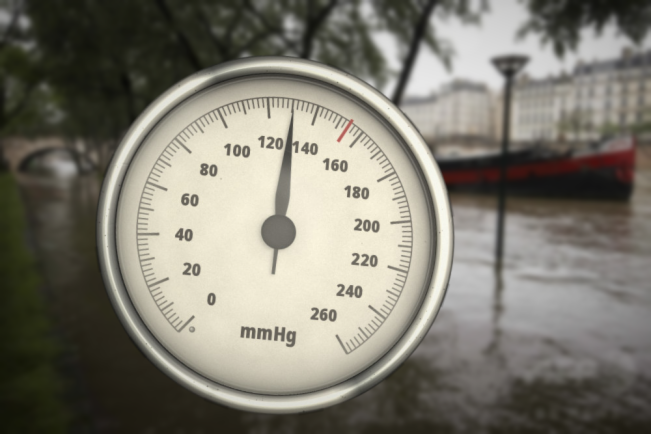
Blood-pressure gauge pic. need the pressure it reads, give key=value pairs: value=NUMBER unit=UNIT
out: value=130 unit=mmHg
